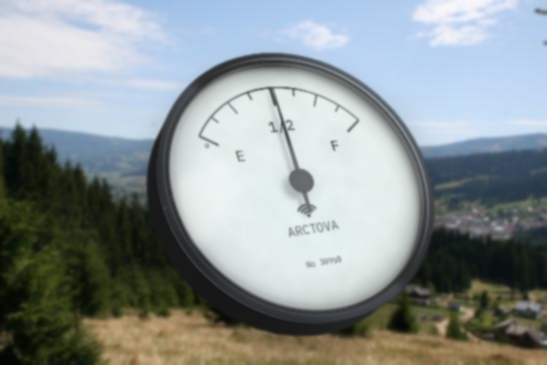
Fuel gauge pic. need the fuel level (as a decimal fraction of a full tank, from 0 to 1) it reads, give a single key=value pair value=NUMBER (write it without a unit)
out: value=0.5
